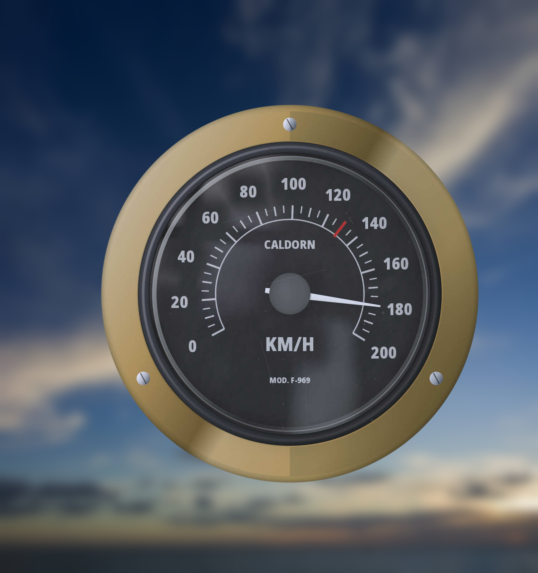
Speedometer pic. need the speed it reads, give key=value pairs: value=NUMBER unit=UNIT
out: value=180 unit=km/h
